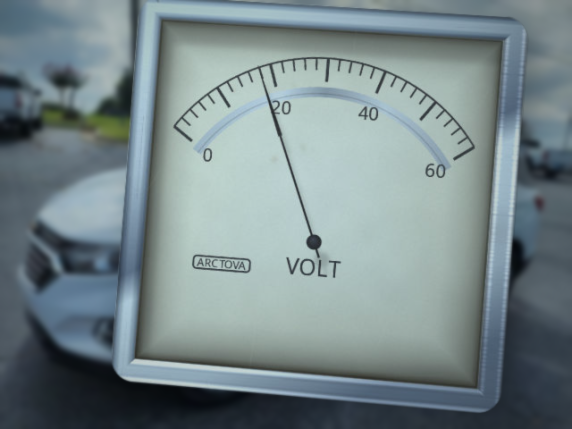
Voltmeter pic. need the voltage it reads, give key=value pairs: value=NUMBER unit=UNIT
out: value=18 unit=V
